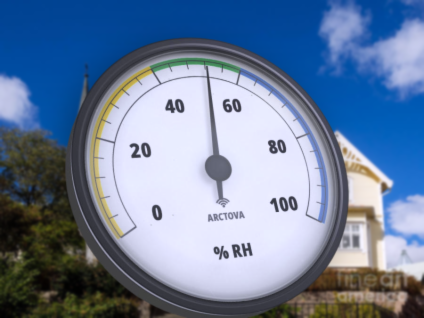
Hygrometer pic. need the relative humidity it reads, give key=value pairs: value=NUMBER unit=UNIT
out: value=52 unit=%
